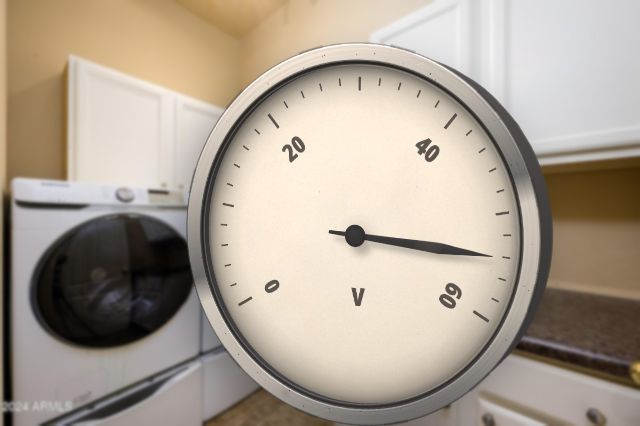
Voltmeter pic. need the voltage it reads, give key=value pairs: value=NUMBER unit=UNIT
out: value=54 unit=V
